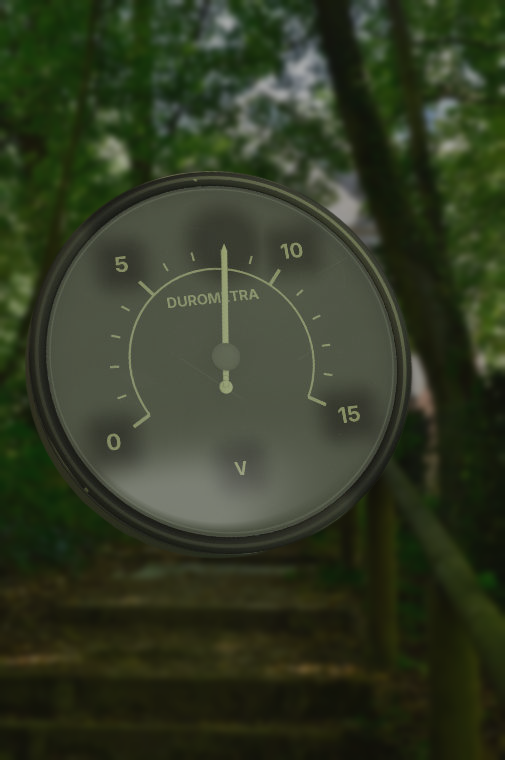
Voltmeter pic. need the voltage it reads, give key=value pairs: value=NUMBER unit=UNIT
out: value=8 unit=V
